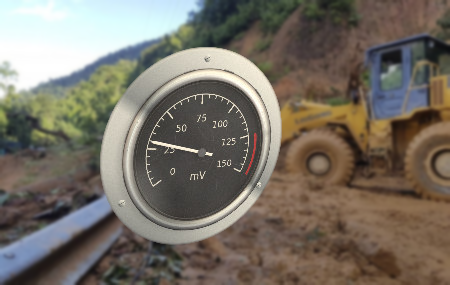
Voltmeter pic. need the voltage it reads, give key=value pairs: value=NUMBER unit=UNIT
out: value=30 unit=mV
